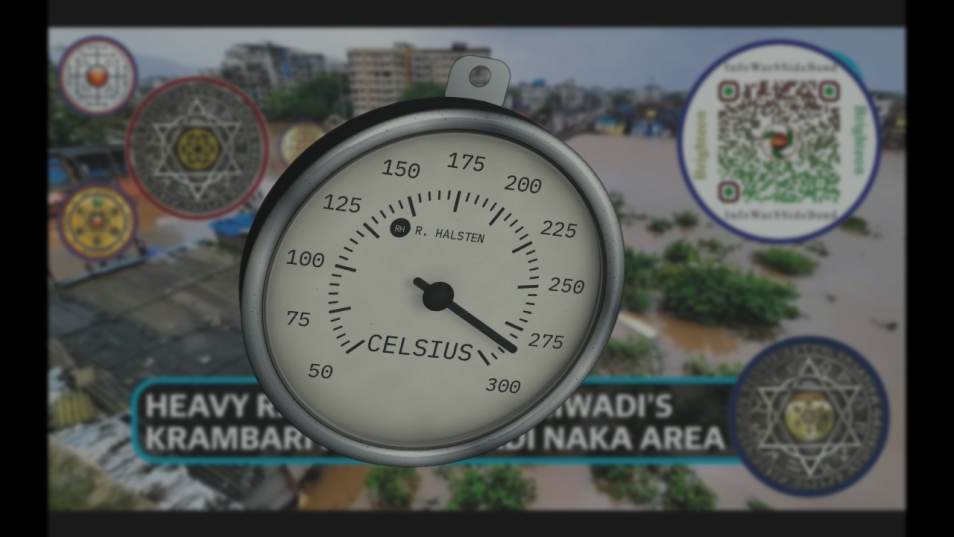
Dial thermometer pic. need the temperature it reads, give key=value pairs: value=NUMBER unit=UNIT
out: value=285 unit=°C
